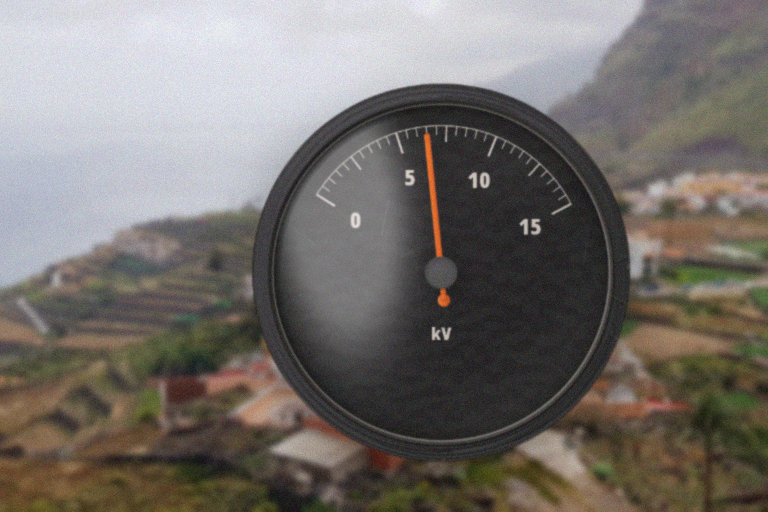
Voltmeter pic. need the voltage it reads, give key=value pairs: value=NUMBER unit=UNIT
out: value=6.5 unit=kV
